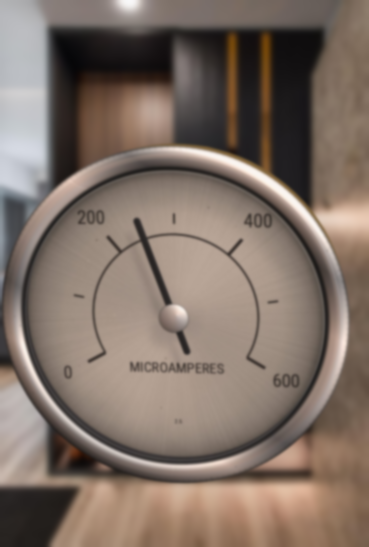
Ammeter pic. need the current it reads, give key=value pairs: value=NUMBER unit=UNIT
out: value=250 unit=µA
